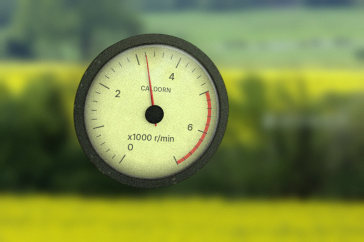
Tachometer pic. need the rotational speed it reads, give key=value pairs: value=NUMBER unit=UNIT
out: value=3200 unit=rpm
